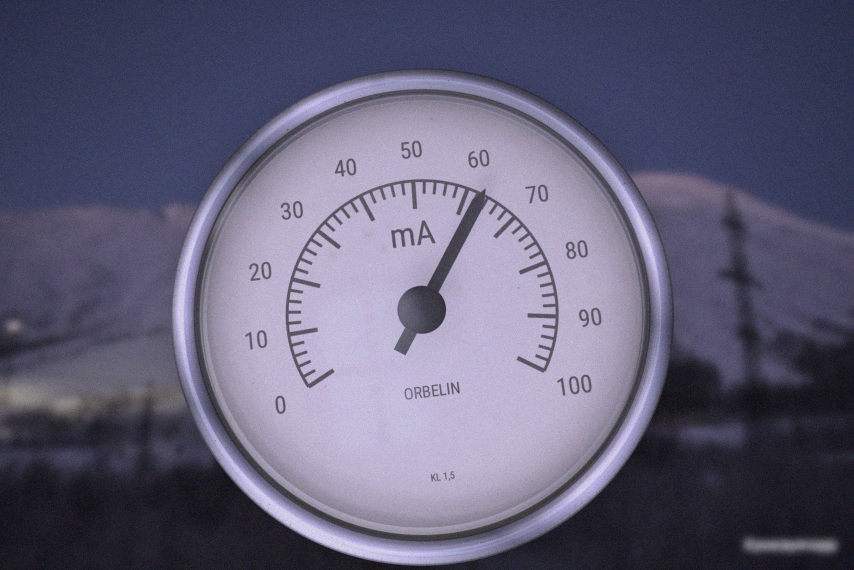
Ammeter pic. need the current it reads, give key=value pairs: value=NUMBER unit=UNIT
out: value=63 unit=mA
